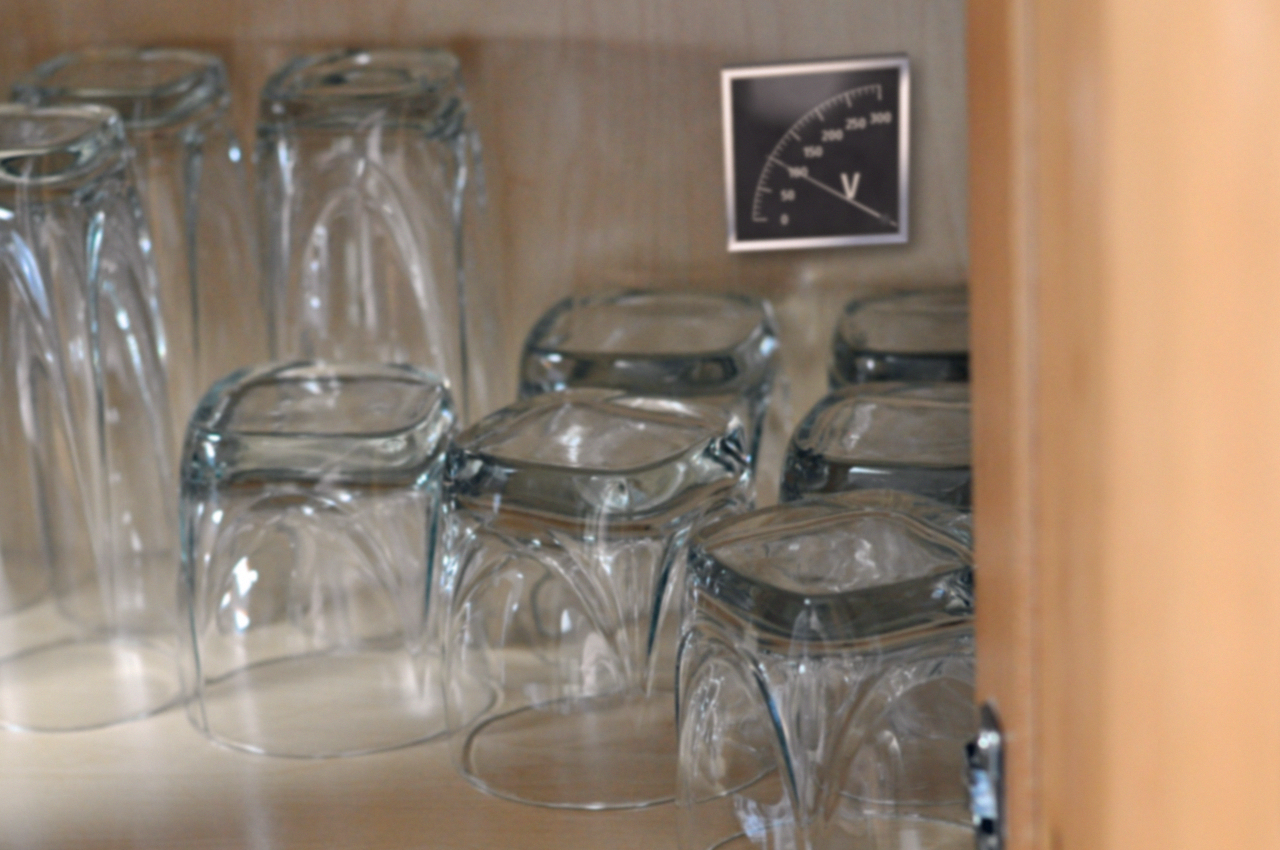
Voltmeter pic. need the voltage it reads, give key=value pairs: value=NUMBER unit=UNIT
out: value=100 unit=V
